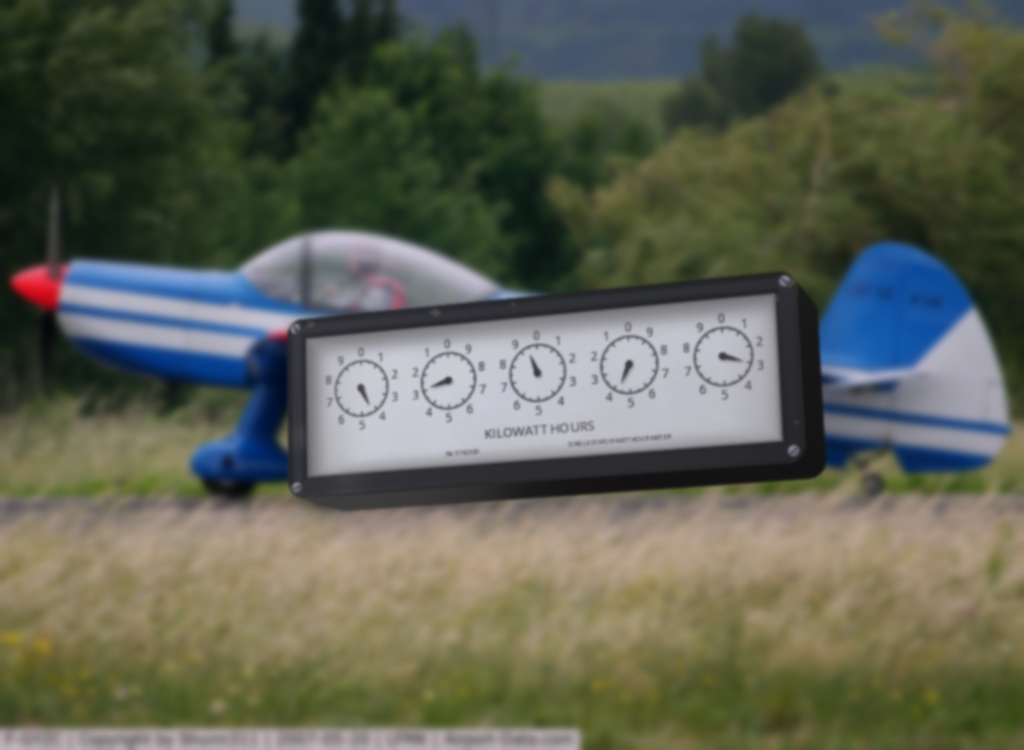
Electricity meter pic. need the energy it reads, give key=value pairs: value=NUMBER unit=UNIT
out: value=42943 unit=kWh
